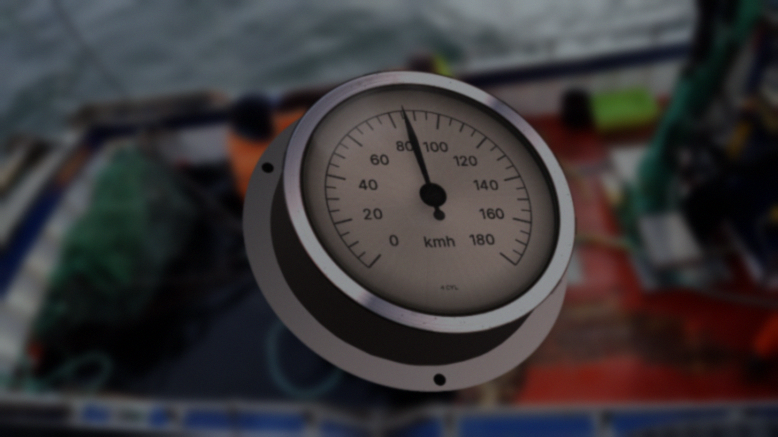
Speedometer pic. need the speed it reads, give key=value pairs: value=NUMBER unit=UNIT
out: value=85 unit=km/h
